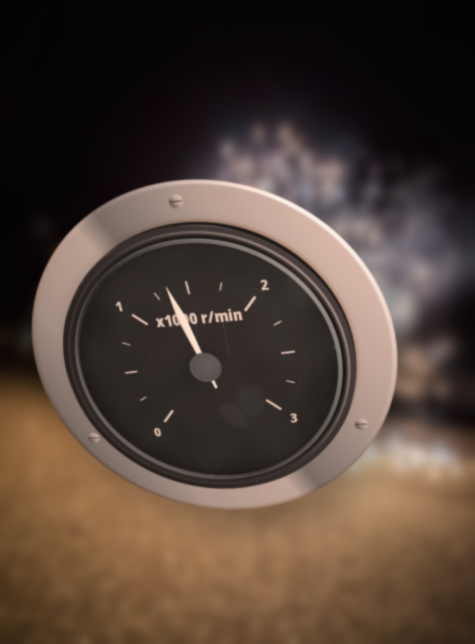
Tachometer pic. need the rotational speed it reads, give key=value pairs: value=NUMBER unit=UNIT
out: value=1375 unit=rpm
